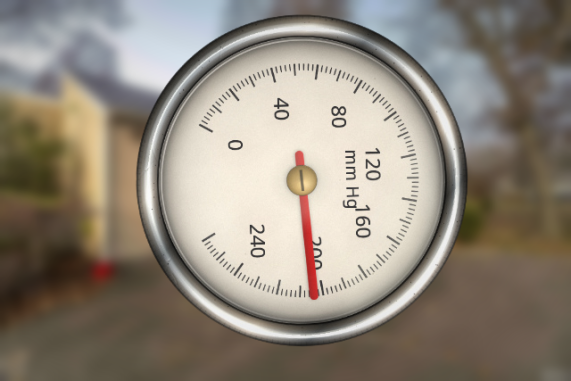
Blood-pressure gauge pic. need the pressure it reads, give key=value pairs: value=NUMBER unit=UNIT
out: value=204 unit=mmHg
